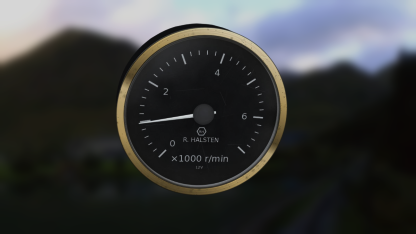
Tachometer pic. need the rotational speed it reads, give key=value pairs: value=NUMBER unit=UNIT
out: value=1000 unit=rpm
